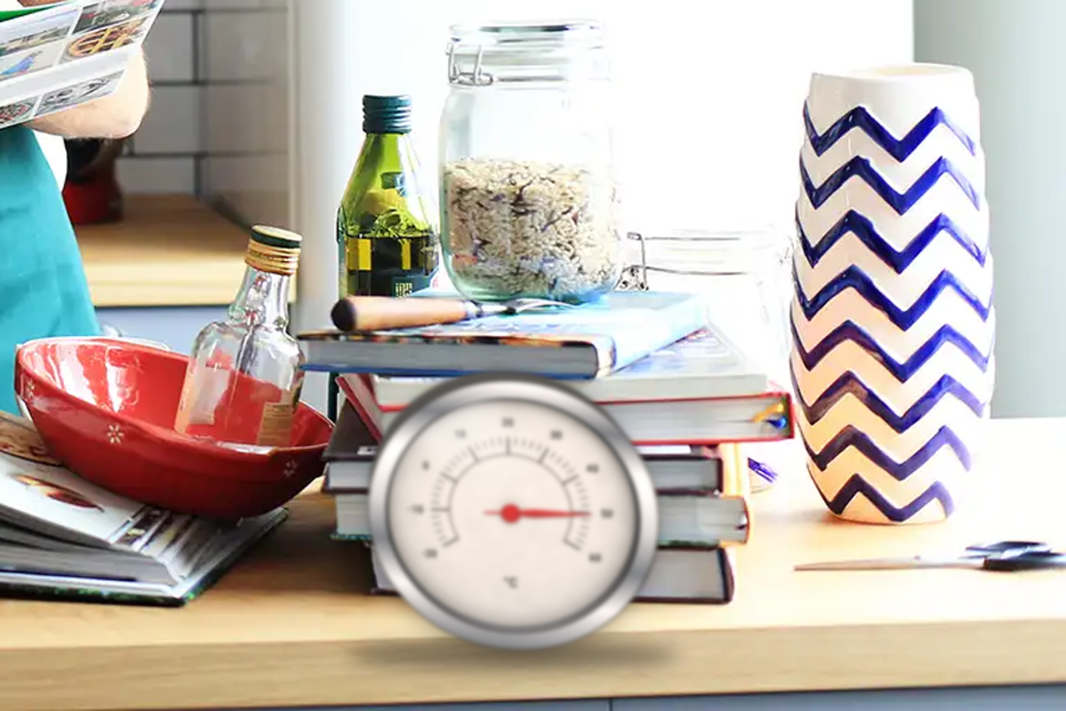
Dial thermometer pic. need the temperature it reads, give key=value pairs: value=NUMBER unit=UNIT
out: value=50 unit=°C
